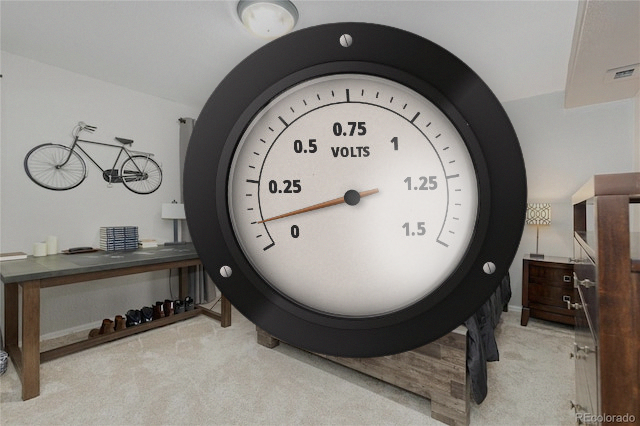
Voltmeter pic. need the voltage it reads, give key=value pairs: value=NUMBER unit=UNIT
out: value=0.1 unit=V
